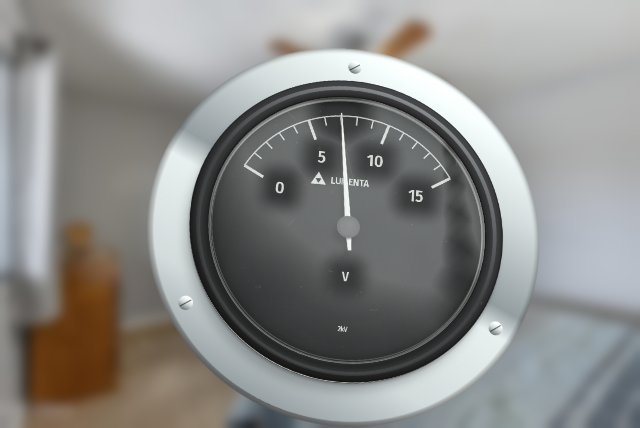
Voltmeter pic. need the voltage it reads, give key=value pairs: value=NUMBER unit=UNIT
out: value=7 unit=V
